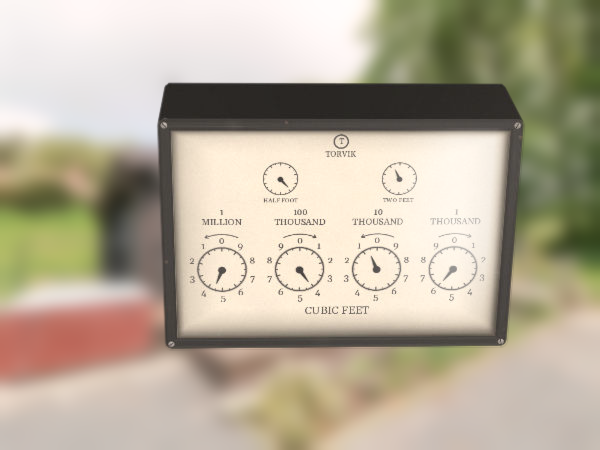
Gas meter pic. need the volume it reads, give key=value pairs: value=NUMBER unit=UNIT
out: value=440600 unit=ft³
